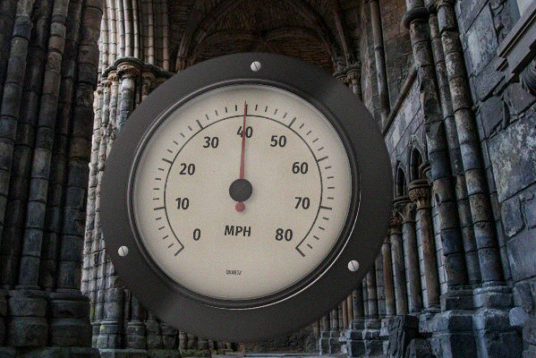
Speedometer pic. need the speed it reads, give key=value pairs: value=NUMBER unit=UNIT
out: value=40 unit=mph
